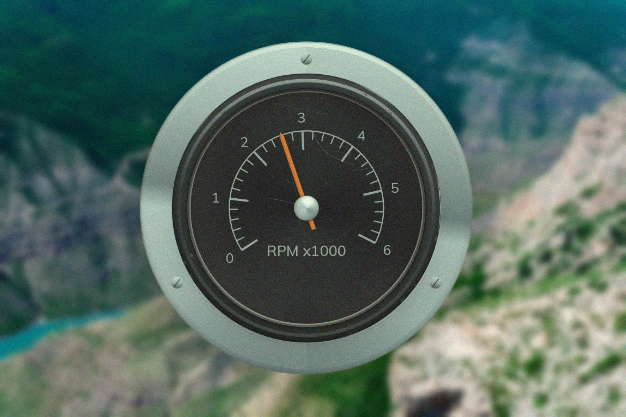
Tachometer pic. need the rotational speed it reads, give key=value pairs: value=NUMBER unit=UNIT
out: value=2600 unit=rpm
